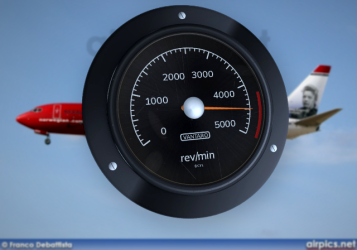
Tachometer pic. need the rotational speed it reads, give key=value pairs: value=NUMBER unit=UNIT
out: value=4500 unit=rpm
